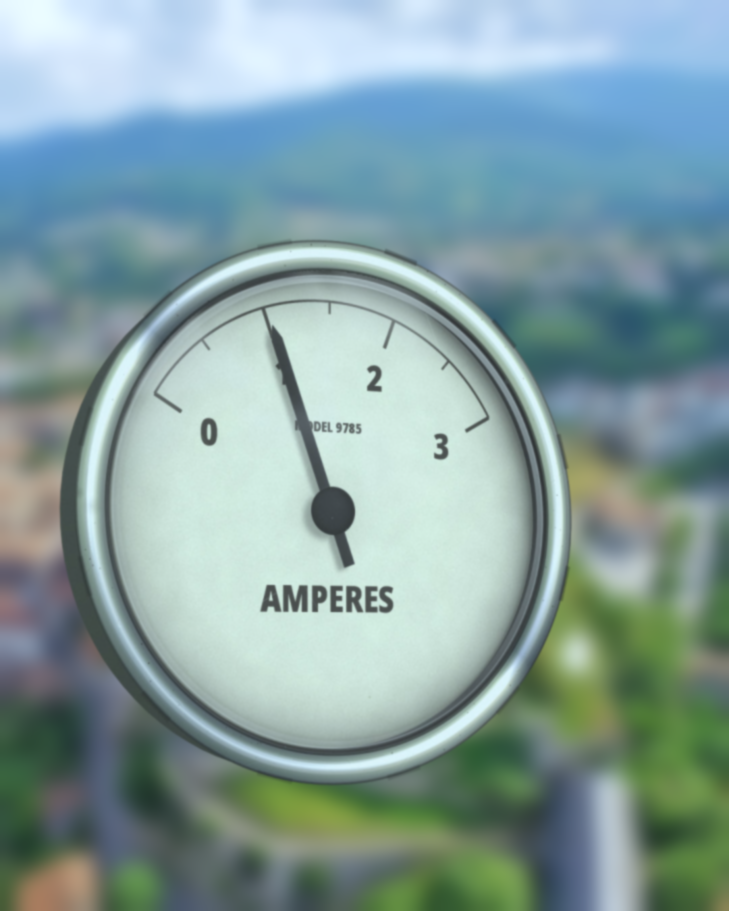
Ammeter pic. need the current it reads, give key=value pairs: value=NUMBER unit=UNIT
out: value=1 unit=A
